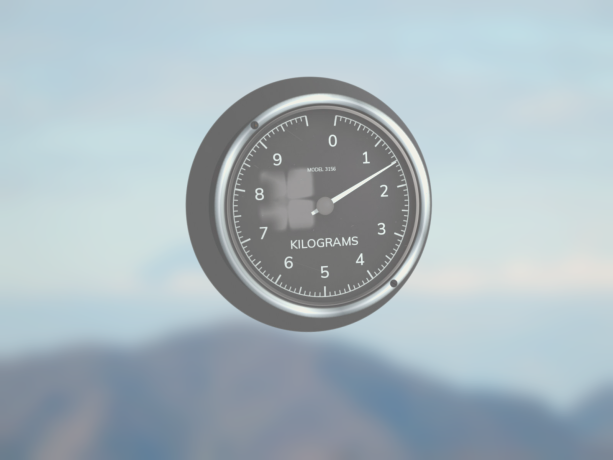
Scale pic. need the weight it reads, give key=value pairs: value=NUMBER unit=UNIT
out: value=1.5 unit=kg
